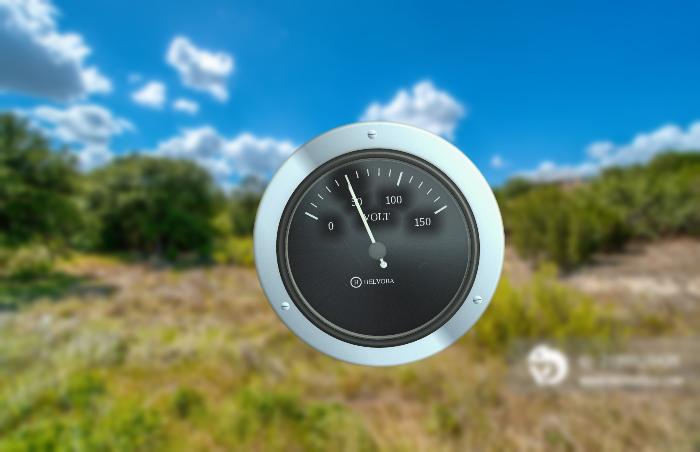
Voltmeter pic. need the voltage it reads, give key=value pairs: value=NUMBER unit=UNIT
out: value=50 unit=V
